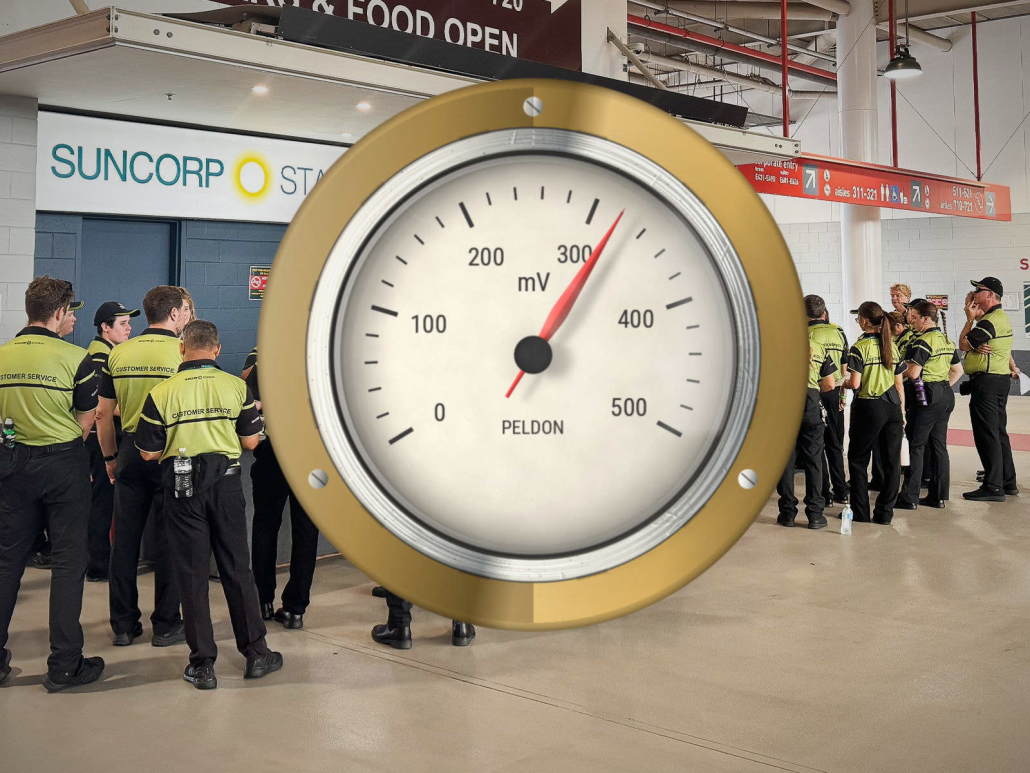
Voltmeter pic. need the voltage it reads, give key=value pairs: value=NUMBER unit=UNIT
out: value=320 unit=mV
